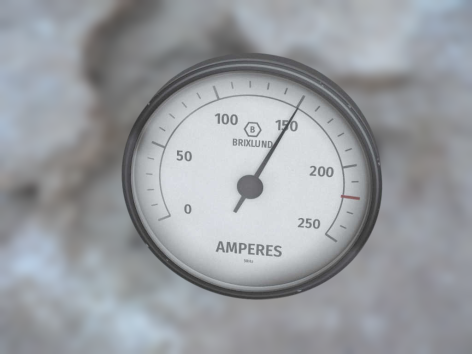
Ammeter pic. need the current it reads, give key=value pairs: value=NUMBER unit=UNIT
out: value=150 unit=A
